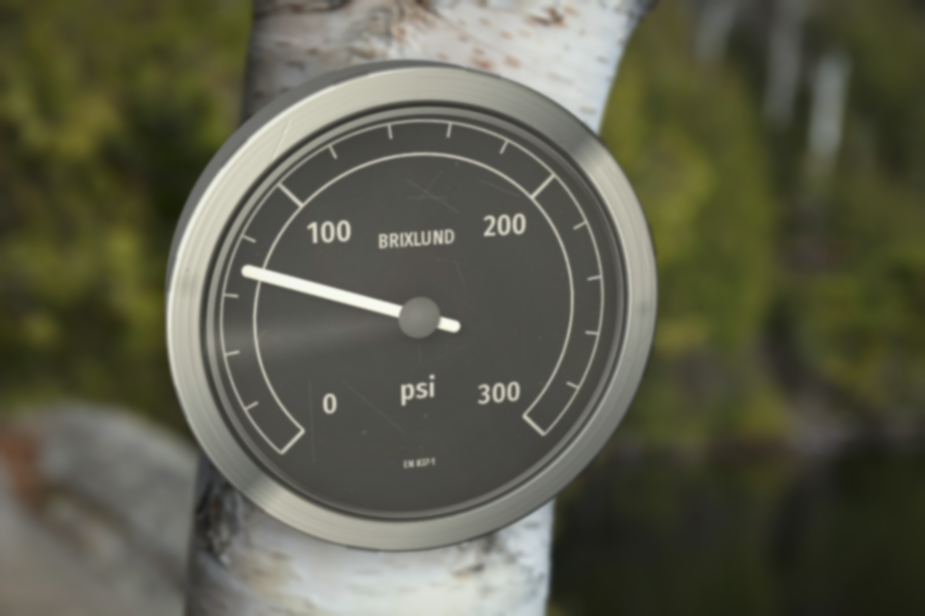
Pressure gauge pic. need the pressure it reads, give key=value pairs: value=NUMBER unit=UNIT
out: value=70 unit=psi
